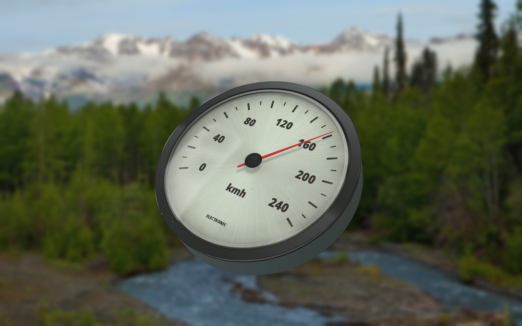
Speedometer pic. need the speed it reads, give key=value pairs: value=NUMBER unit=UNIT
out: value=160 unit=km/h
